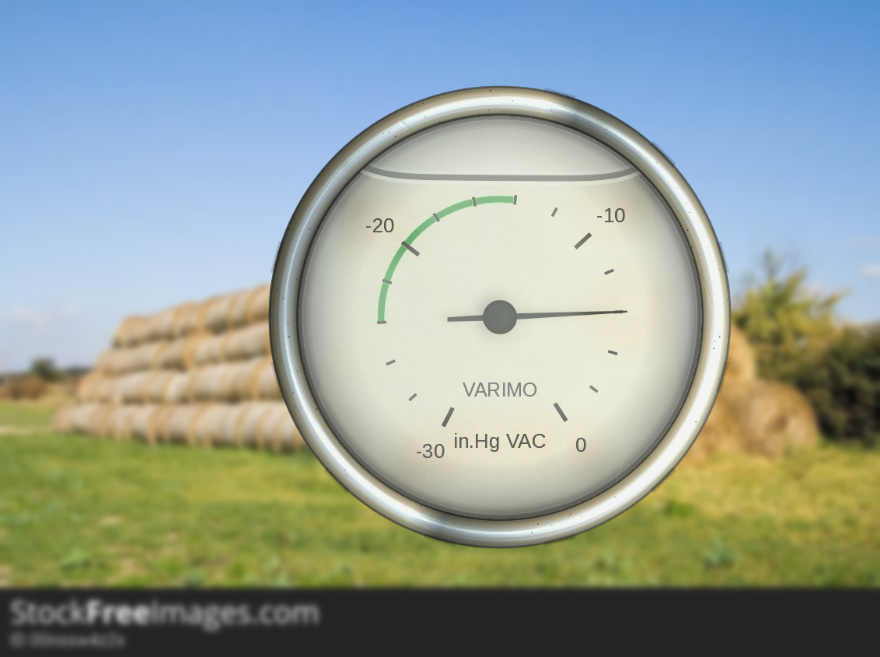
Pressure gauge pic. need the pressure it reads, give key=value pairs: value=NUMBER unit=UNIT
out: value=-6 unit=inHg
